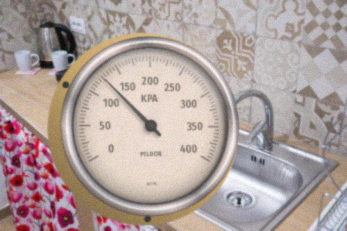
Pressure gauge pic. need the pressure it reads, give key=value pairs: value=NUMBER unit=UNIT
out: value=125 unit=kPa
